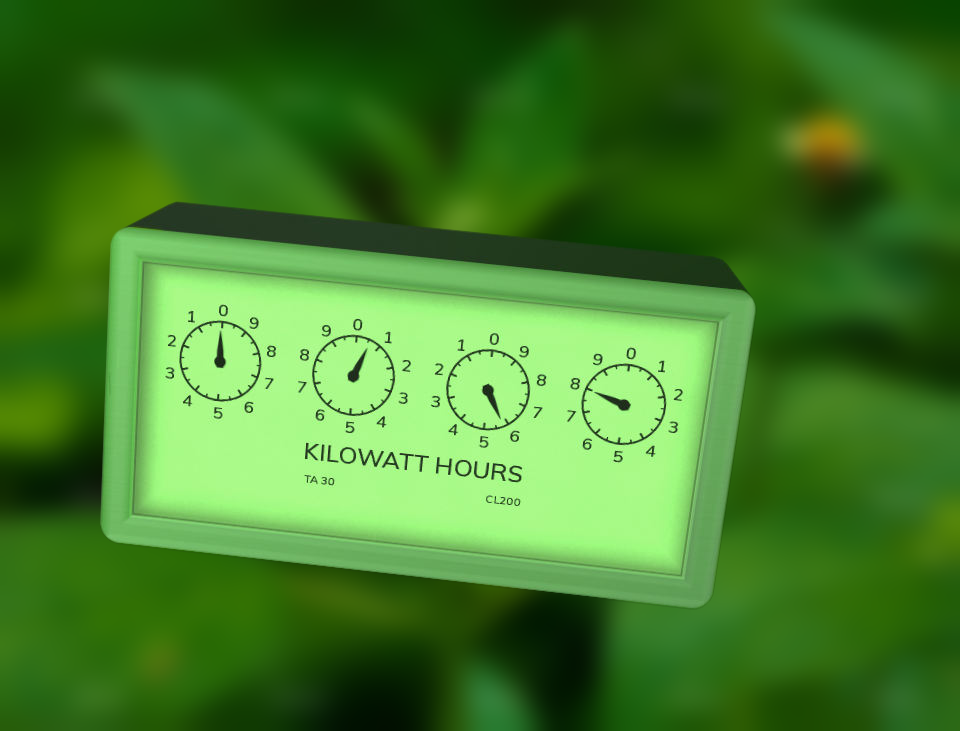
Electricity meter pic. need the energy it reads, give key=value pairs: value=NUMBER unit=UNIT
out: value=58 unit=kWh
